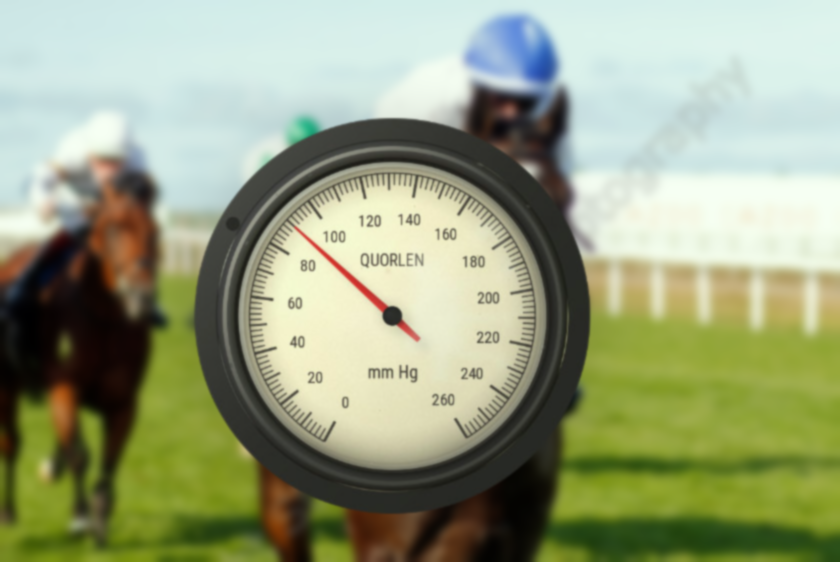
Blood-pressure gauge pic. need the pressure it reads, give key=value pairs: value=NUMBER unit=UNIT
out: value=90 unit=mmHg
